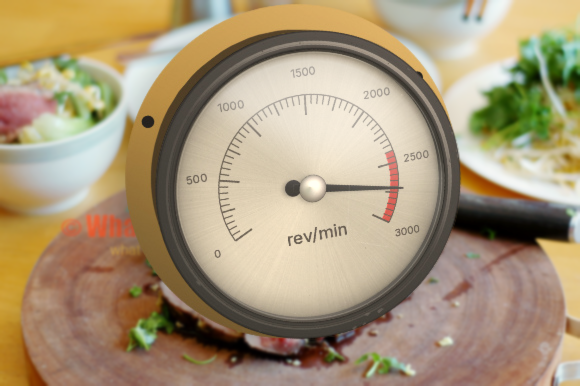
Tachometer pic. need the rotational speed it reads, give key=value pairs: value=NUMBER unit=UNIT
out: value=2700 unit=rpm
